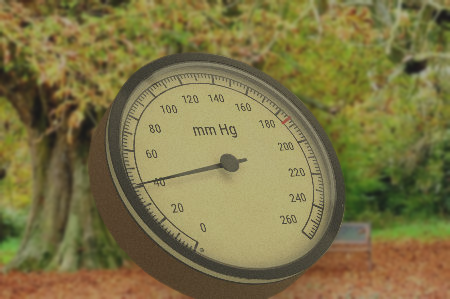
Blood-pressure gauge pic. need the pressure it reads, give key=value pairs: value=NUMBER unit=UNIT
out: value=40 unit=mmHg
